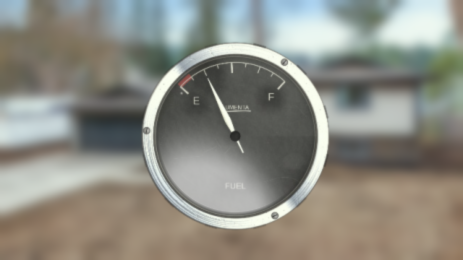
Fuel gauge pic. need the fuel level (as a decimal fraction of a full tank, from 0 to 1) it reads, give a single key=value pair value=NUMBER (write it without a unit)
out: value=0.25
